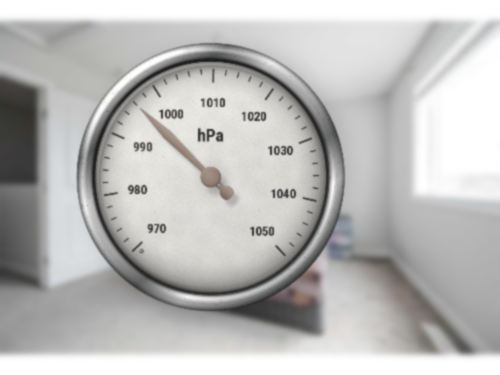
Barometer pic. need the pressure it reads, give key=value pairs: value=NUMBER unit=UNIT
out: value=996 unit=hPa
